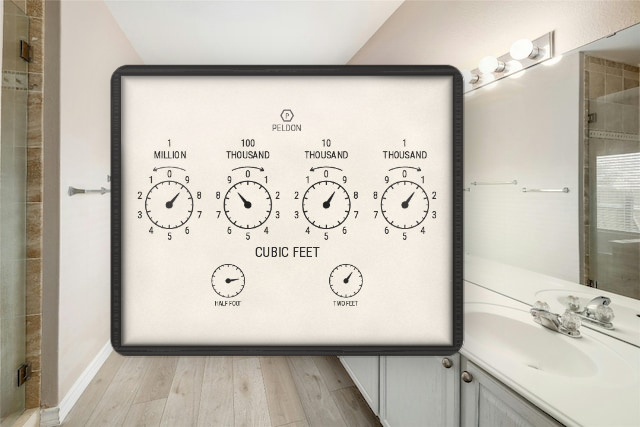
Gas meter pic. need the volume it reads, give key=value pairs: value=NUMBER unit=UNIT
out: value=889100 unit=ft³
